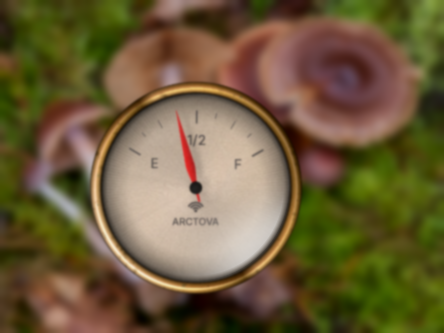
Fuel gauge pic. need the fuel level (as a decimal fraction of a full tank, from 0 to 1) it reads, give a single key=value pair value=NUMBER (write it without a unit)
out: value=0.375
